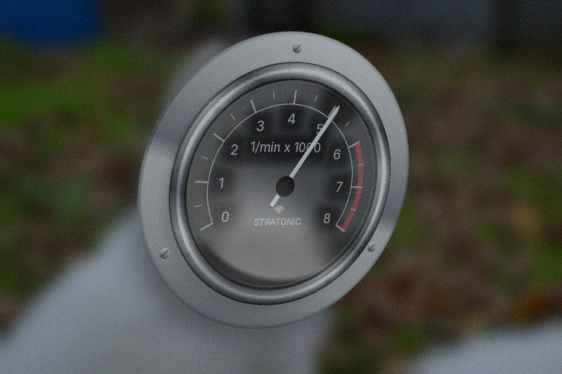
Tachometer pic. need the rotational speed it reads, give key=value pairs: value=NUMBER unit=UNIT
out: value=5000 unit=rpm
